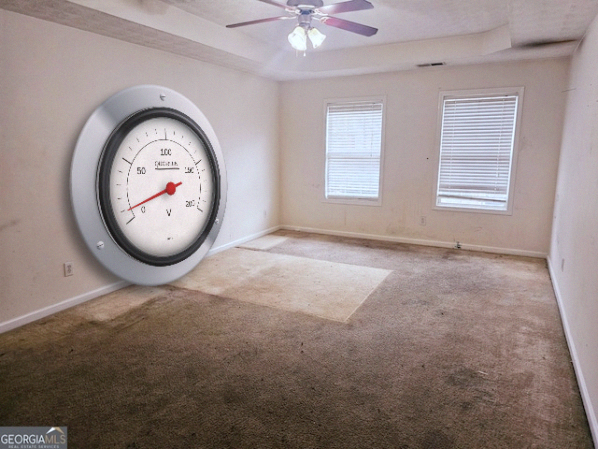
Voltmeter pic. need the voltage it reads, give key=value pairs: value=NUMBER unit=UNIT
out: value=10 unit=V
